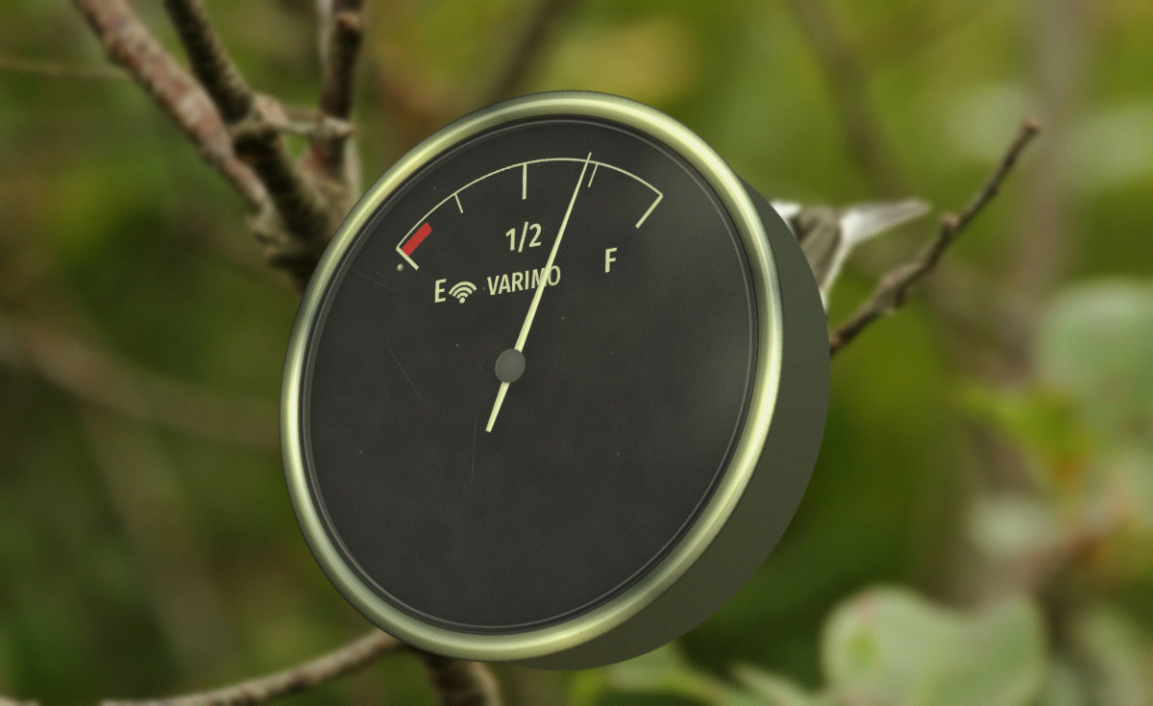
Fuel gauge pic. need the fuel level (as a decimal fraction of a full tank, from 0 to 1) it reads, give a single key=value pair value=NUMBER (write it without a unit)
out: value=0.75
